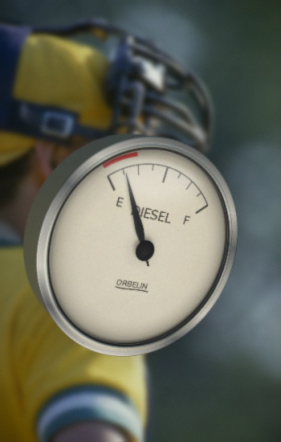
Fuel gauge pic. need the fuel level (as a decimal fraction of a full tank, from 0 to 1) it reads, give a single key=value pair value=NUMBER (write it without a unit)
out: value=0.125
